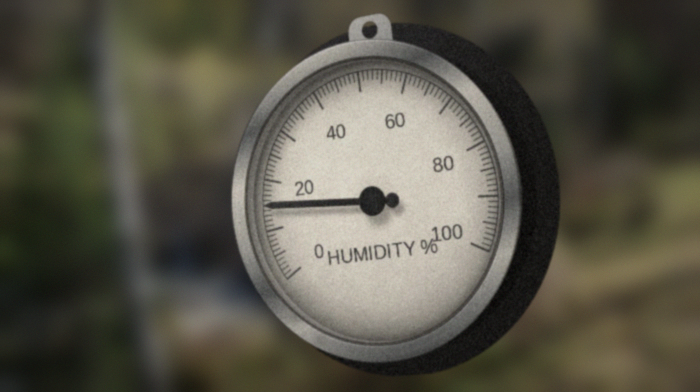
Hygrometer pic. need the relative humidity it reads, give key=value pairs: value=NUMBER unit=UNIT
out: value=15 unit=%
